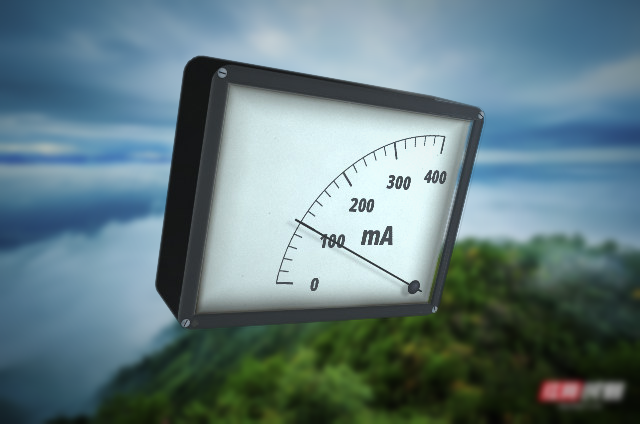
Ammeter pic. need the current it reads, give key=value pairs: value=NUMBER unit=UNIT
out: value=100 unit=mA
